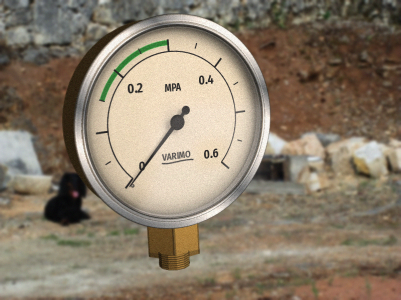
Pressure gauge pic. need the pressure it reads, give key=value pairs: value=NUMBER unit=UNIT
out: value=0 unit=MPa
